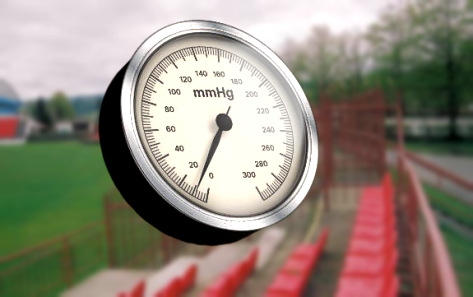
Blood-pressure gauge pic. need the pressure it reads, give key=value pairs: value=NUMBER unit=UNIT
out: value=10 unit=mmHg
